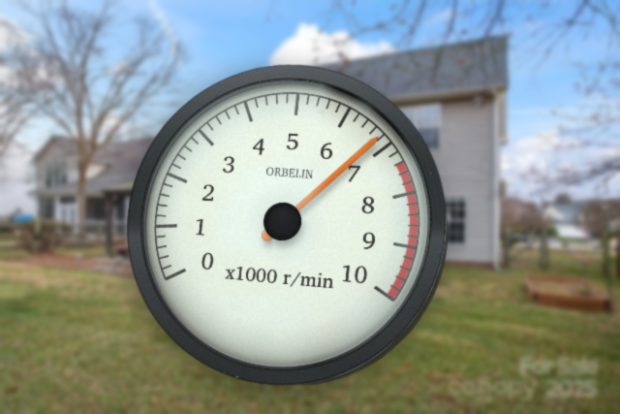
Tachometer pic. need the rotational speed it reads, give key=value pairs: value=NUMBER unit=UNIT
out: value=6800 unit=rpm
